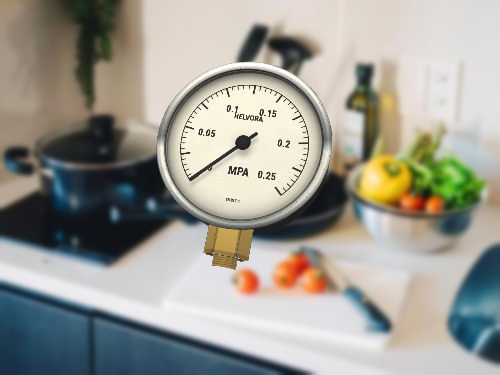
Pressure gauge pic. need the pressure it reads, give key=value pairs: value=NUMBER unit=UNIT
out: value=0 unit=MPa
